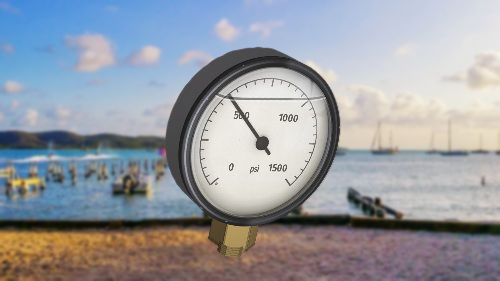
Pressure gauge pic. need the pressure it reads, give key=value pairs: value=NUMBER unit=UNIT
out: value=500 unit=psi
